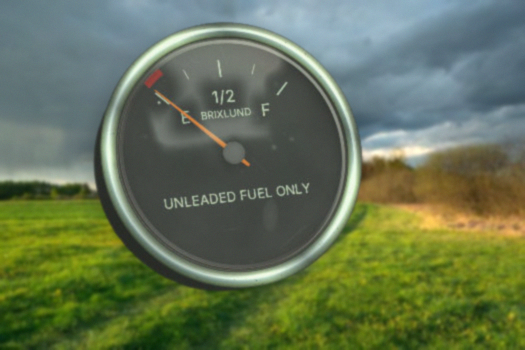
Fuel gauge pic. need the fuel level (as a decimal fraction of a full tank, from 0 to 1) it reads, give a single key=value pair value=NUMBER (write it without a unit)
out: value=0
